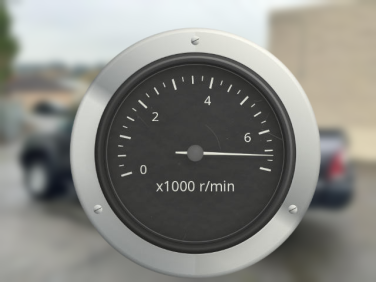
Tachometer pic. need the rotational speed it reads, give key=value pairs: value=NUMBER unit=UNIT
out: value=6625 unit=rpm
